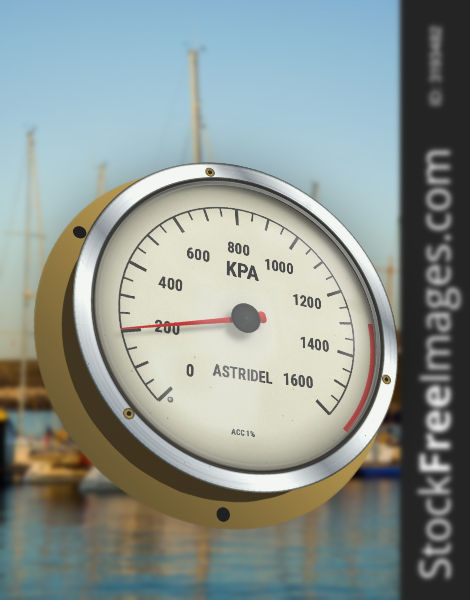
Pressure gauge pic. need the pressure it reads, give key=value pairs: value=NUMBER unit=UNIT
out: value=200 unit=kPa
